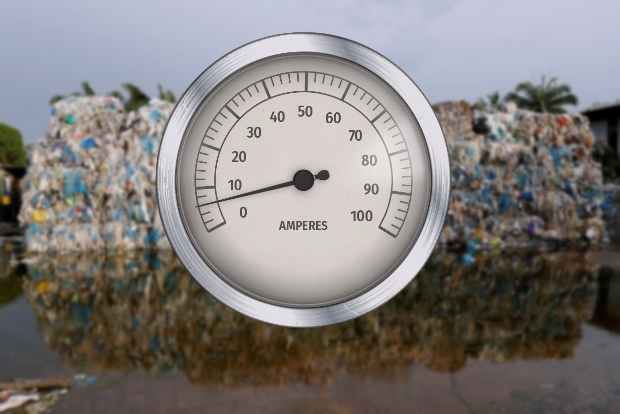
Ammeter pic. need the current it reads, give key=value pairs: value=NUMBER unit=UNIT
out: value=6 unit=A
